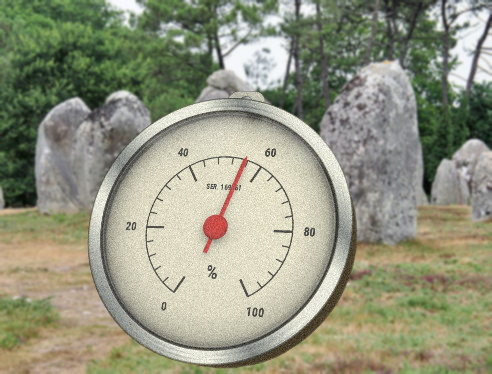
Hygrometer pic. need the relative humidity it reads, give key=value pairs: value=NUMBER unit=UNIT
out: value=56 unit=%
